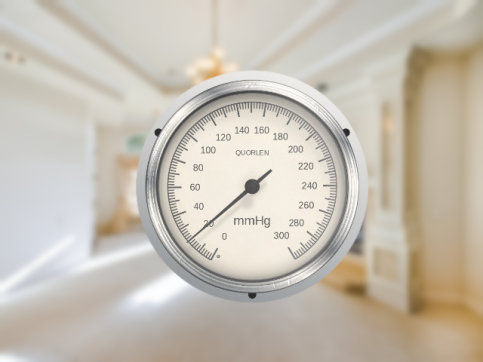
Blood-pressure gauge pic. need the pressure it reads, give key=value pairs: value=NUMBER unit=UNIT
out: value=20 unit=mmHg
